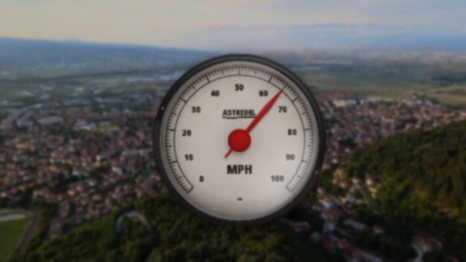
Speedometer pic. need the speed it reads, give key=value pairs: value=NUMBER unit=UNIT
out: value=65 unit=mph
